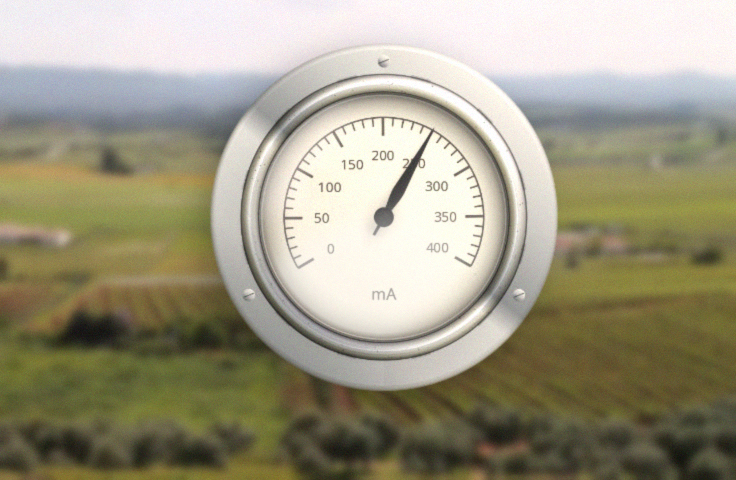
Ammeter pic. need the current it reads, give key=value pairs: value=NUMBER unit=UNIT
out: value=250 unit=mA
